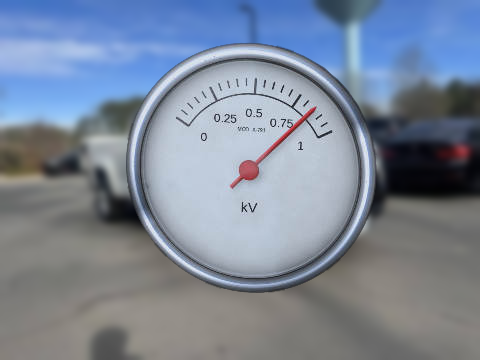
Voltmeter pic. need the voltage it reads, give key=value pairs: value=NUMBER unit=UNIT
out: value=0.85 unit=kV
